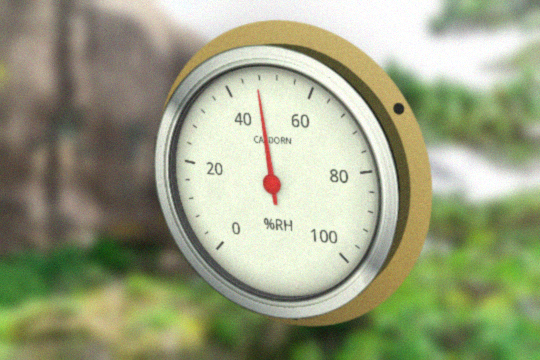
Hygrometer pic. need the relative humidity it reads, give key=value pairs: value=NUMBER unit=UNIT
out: value=48 unit=%
